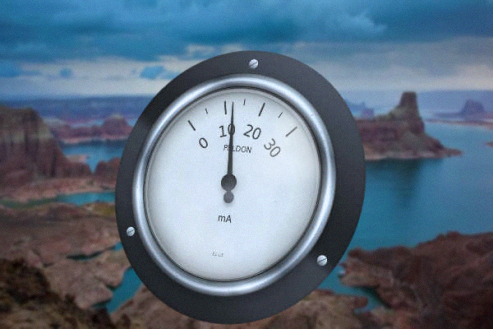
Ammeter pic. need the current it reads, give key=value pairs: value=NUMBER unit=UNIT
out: value=12.5 unit=mA
